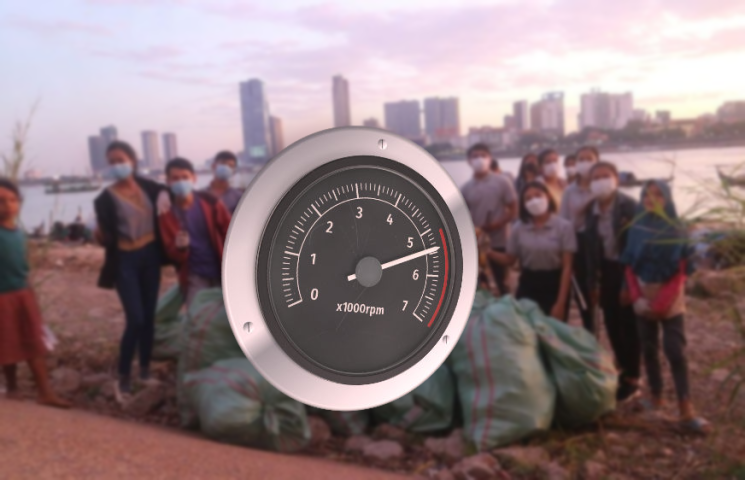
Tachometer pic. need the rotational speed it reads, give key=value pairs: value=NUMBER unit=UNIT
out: value=5400 unit=rpm
